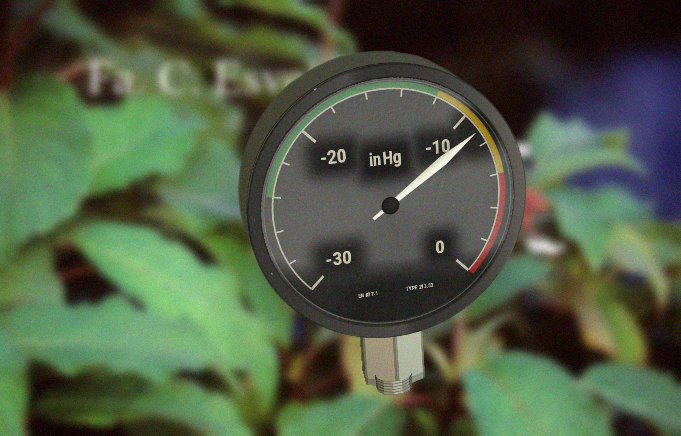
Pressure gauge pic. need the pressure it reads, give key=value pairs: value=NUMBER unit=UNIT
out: value=-9 unit=inHg
